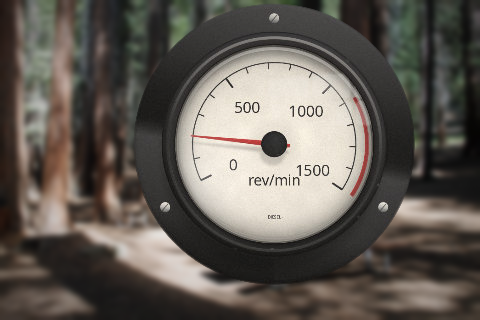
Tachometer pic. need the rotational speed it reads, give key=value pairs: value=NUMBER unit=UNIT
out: value=200 unit=rpm
